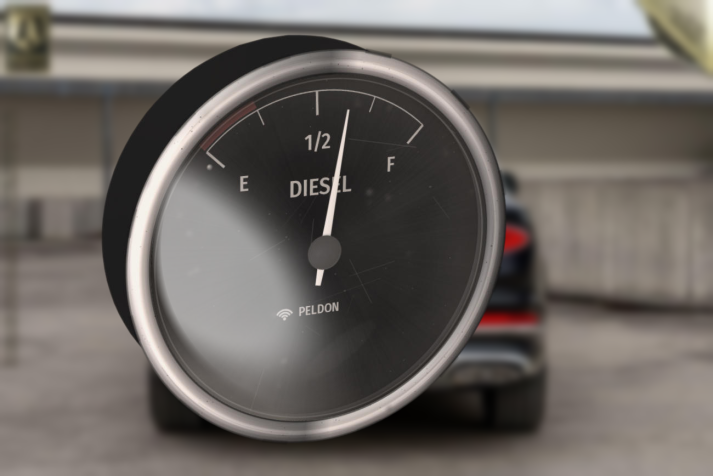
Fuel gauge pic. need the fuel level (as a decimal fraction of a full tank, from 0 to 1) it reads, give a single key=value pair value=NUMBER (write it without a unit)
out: value=0.625
